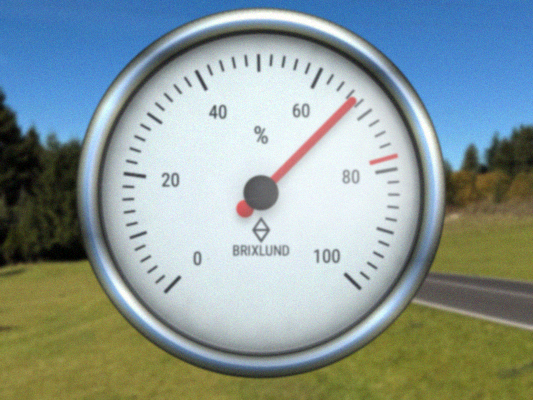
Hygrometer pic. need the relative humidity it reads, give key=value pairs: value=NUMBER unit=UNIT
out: value=67 unit=%
